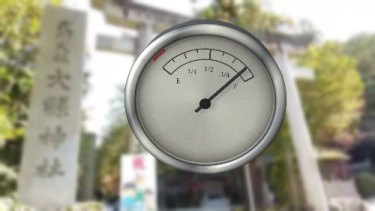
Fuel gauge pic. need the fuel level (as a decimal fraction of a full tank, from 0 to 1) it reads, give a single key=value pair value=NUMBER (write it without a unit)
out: value=0.875
